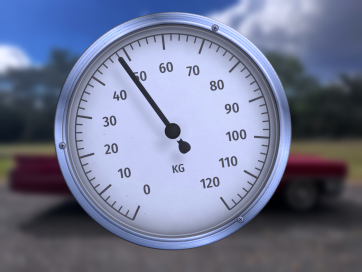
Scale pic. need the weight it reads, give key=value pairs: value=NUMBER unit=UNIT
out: value=48 unit=kg
